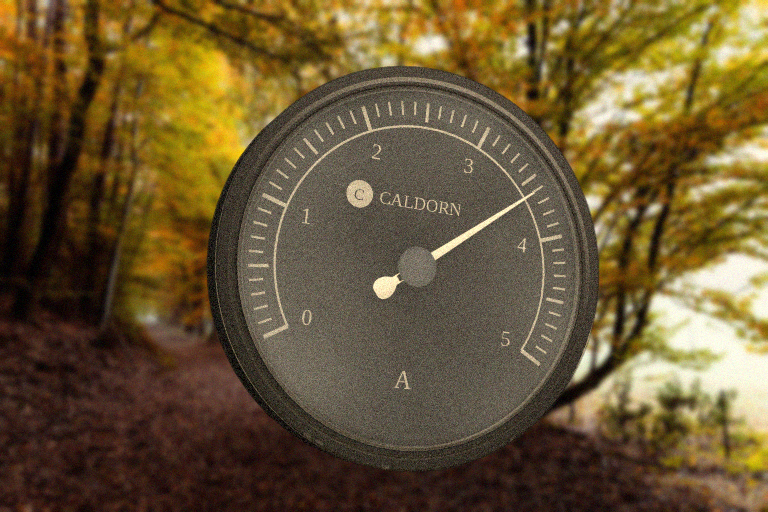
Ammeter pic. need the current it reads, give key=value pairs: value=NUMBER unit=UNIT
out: value=3.6 unit=A
